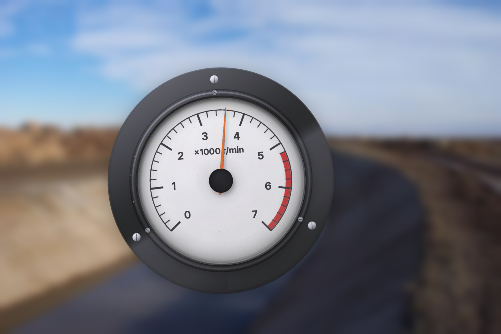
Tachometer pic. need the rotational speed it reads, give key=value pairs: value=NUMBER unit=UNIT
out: value=3600 unit=rpm
